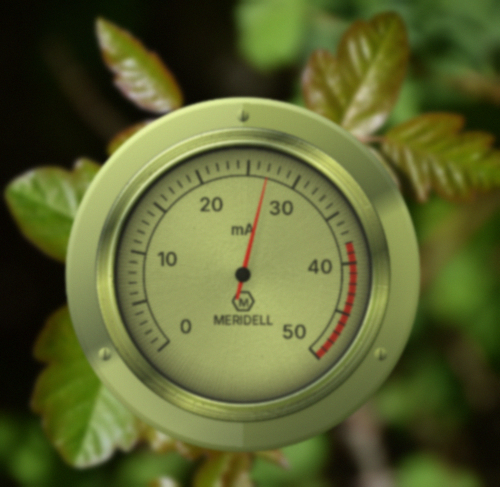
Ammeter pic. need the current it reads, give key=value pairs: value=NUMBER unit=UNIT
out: value=27 unit=mA
